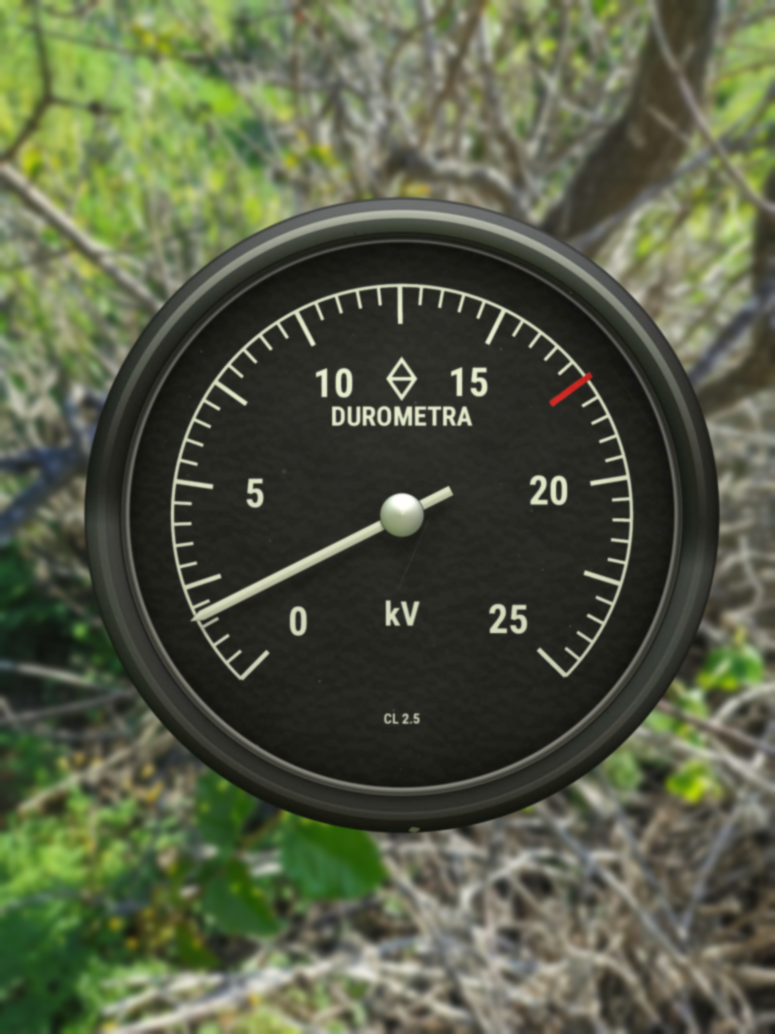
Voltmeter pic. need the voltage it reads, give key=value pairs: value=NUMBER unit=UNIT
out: value=1.75 unit=kV
